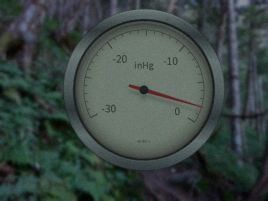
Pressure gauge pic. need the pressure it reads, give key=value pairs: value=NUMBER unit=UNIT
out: value=-2 unit=inHg
